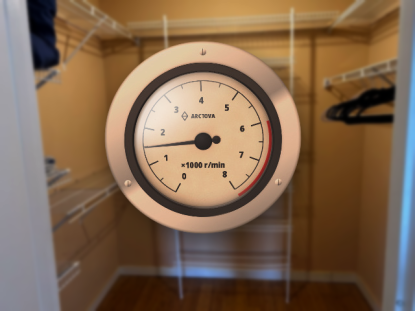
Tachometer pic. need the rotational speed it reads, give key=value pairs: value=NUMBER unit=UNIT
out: value=1500 unit=rpm
